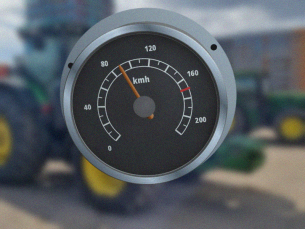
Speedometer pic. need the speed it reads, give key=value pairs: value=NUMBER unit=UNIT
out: value=90 unit=km/h
